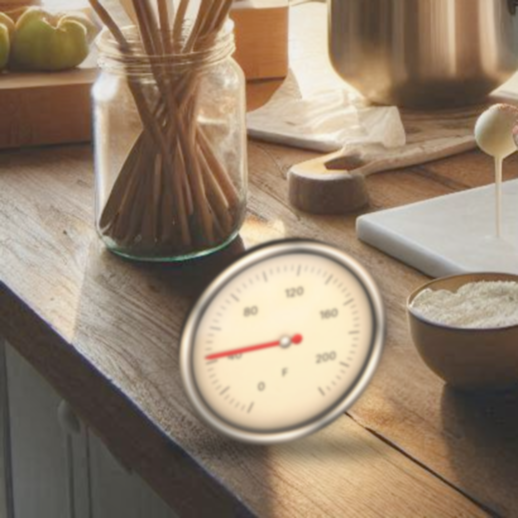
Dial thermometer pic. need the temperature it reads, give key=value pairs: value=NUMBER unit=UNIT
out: value=44 unit=°F
